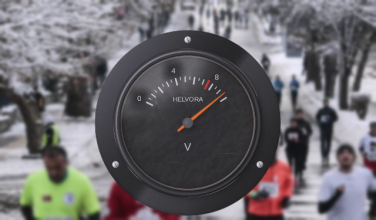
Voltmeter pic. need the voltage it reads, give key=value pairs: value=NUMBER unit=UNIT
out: value=9.5 unit=V
